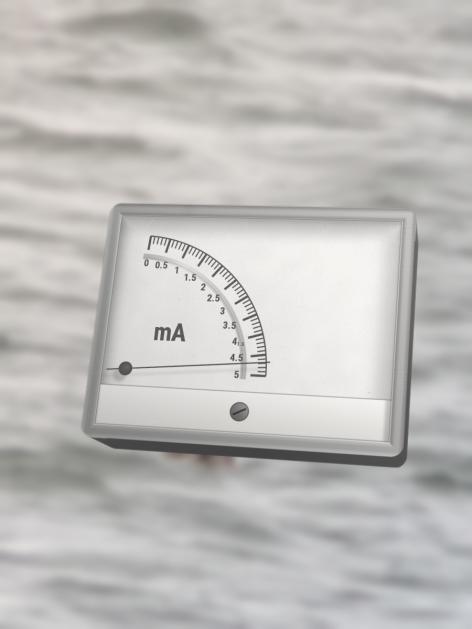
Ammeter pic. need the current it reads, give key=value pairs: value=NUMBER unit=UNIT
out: value=4.7 unit=mA
